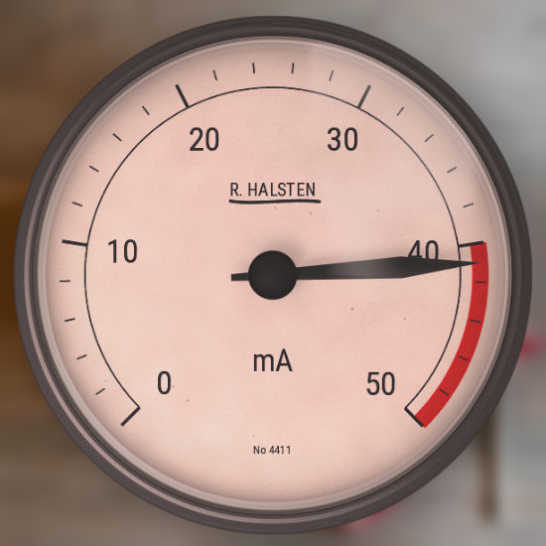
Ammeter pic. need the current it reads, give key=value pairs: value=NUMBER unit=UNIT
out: value=41 unit=mA
